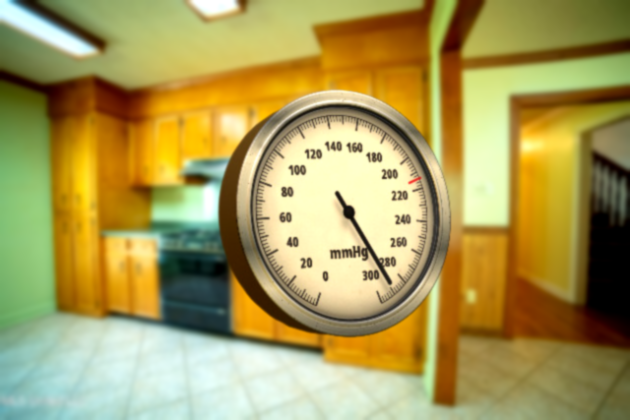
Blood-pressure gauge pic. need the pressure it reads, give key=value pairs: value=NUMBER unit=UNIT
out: value=290 unit=mmHg
